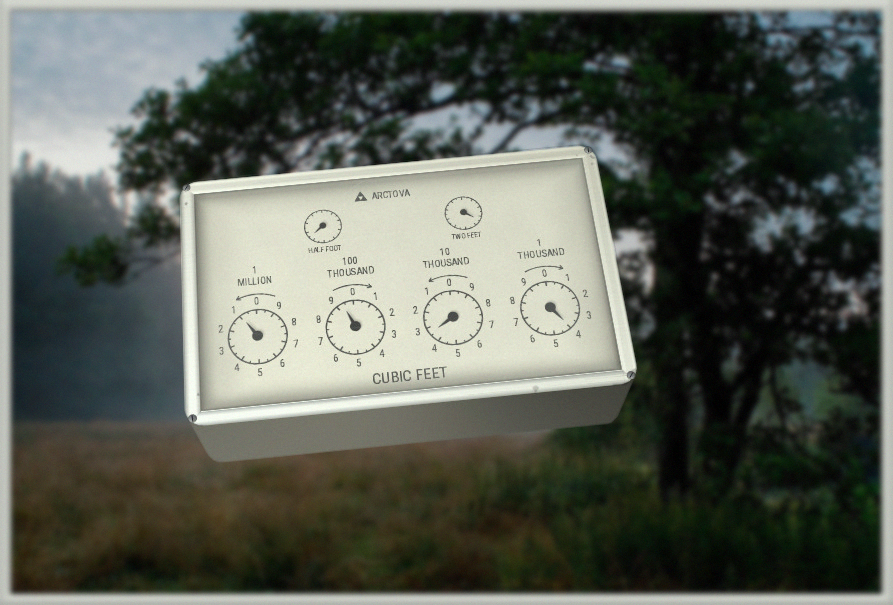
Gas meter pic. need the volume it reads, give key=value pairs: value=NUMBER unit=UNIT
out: value=93400 unit=ft³
